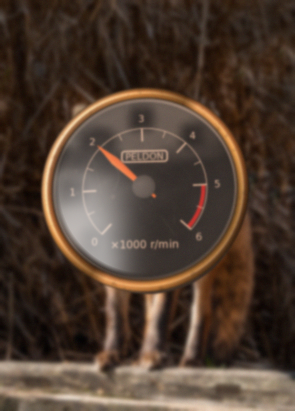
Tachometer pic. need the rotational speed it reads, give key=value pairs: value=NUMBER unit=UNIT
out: value=2000 unit=rpm
